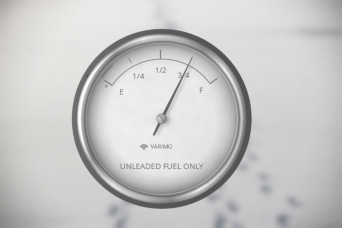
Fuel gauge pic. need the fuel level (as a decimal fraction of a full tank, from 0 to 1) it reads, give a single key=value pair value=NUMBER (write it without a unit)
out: value=0.75
